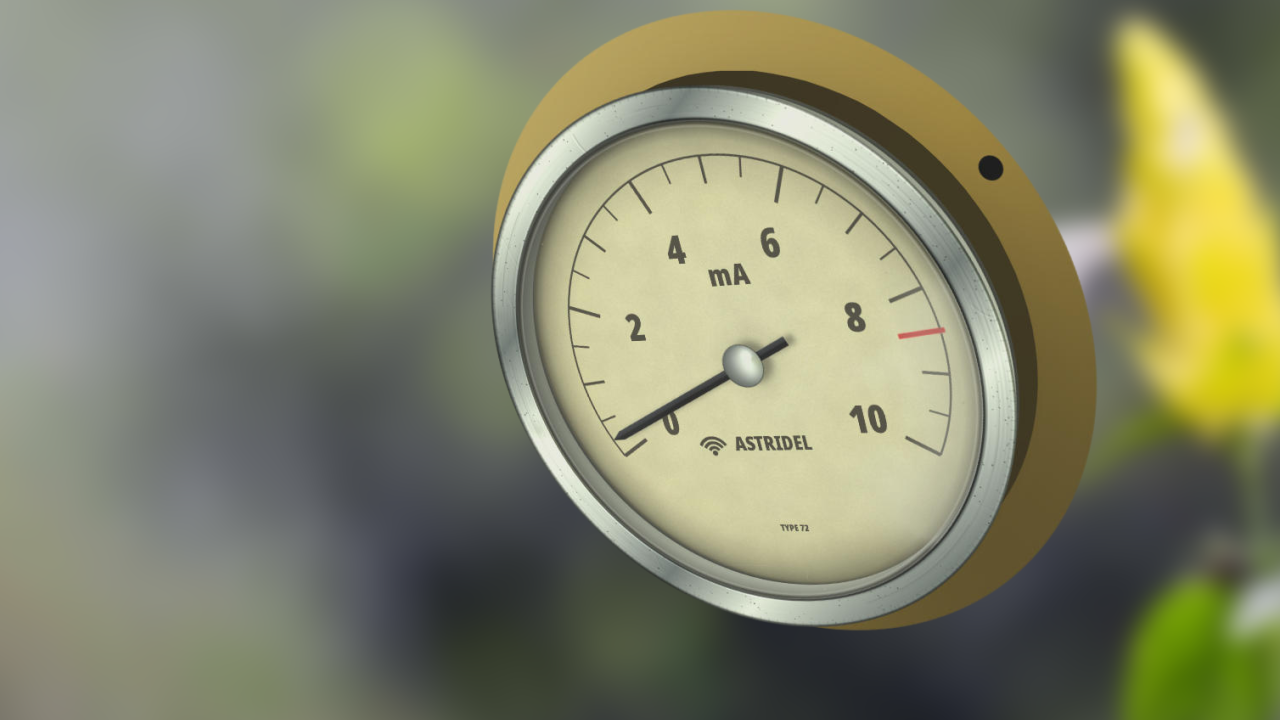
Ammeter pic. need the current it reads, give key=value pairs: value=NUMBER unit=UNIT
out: value=0.25 unit=mA
